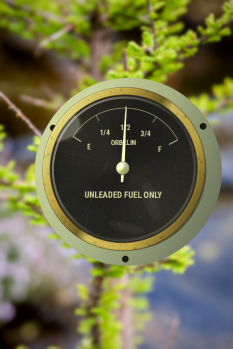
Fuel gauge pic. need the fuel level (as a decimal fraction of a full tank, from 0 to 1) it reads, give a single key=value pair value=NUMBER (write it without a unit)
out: value=0.5
